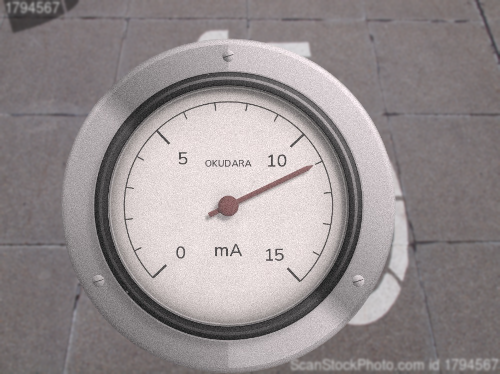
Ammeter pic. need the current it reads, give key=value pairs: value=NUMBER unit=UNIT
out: value=11 unit=mA
